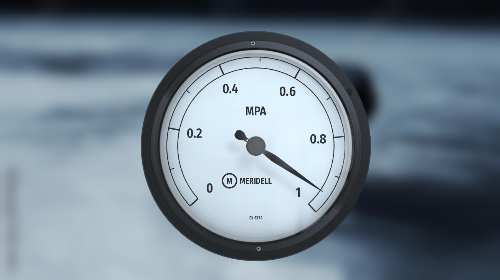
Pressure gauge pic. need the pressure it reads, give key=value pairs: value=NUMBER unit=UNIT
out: value=0.95 unit=MPa
